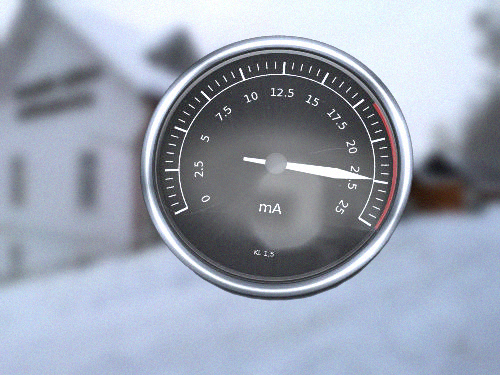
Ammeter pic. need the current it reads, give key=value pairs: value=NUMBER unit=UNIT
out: value=22.5 unit=mA
